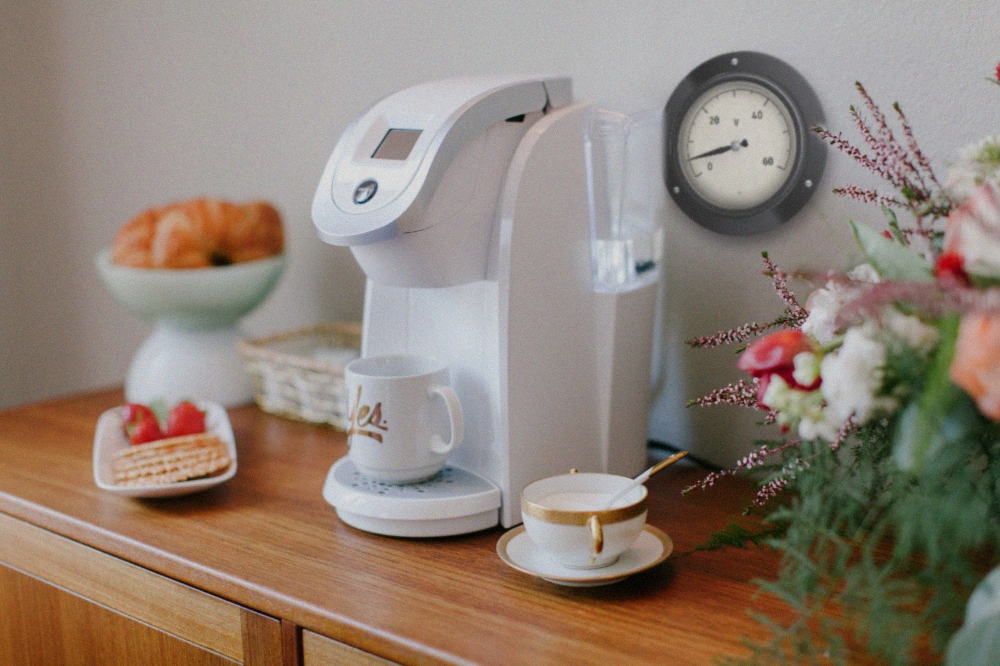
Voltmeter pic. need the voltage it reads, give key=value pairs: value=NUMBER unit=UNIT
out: value=5 unit=V
